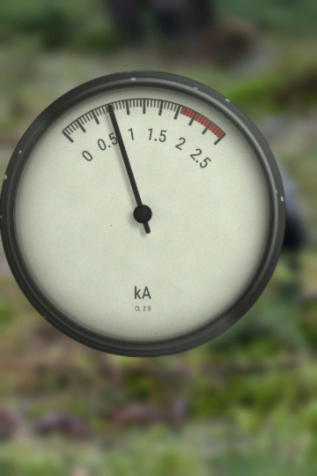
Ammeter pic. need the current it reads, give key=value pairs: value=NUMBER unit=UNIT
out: value=0.75 unit=kA
